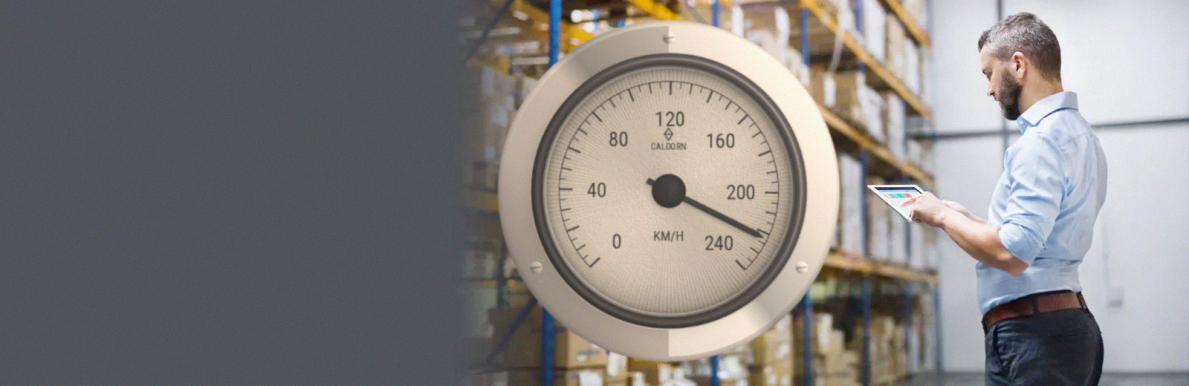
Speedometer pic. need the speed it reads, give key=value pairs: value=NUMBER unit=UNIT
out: value=222.5 unit=km/h
